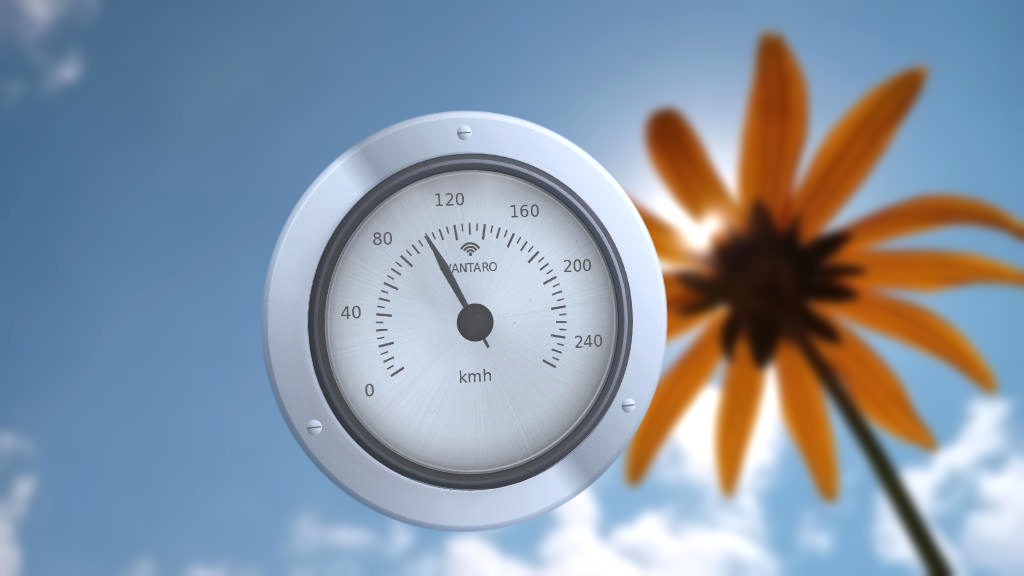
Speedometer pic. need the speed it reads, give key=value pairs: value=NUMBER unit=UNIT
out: value=100 unit=km/h
